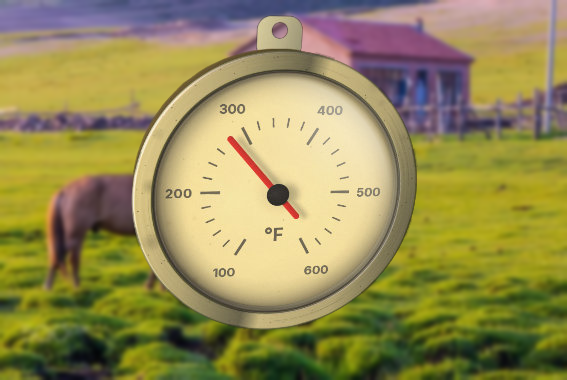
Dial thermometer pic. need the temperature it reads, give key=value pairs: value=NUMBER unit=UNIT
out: value=280 unit=°F
